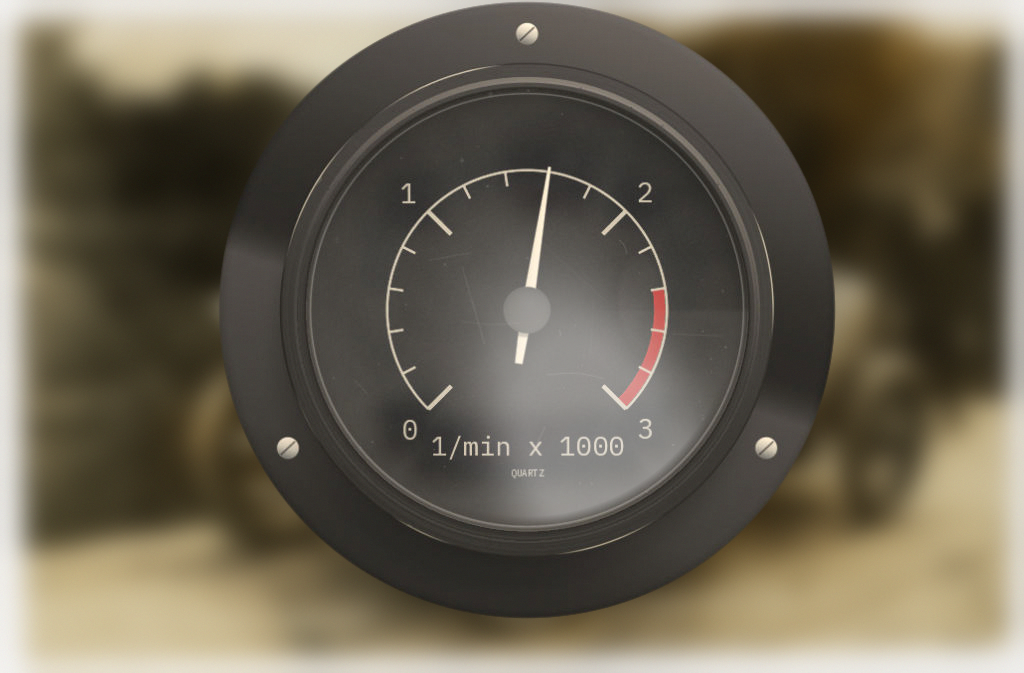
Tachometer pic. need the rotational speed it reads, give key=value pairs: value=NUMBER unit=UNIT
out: value=1600 unit=rpm
